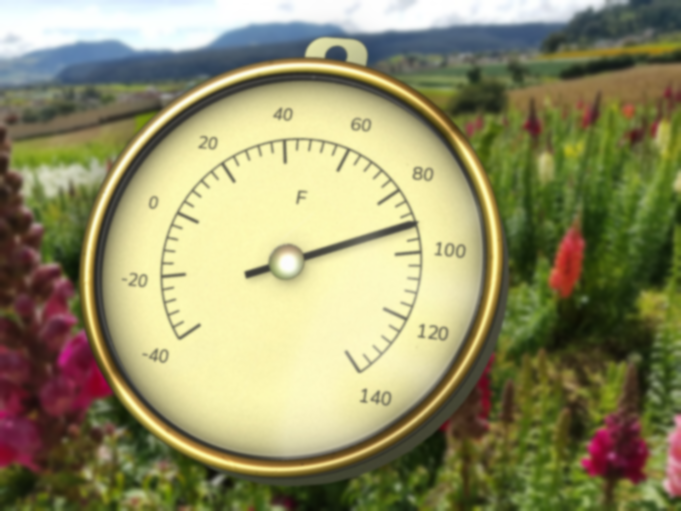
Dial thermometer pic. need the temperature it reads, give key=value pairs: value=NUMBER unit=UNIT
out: value=92 unit=°F
